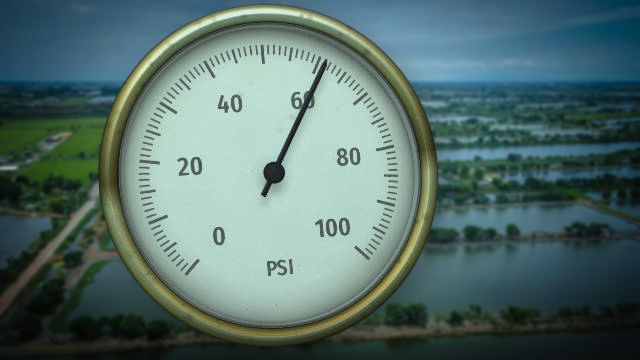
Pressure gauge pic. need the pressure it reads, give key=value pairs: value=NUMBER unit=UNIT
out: value=61 unit=psi
